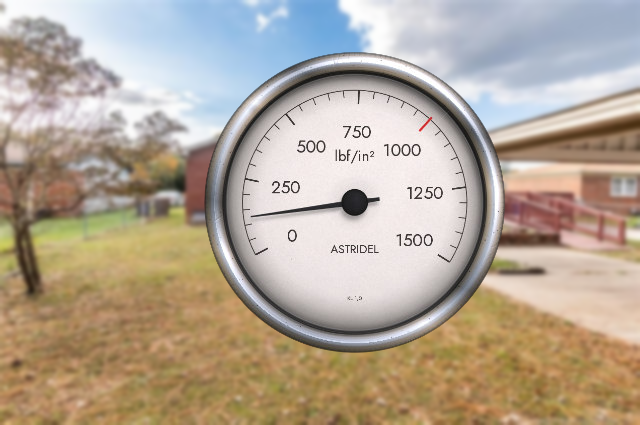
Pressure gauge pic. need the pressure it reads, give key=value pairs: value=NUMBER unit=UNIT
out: value=125 unit=psi
